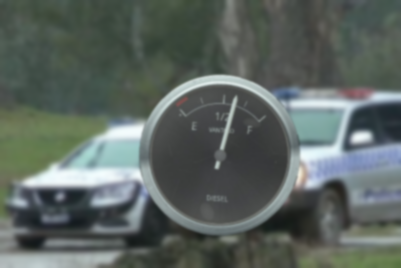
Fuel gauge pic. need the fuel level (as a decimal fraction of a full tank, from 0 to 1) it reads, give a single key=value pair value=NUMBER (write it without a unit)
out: value=0.625
